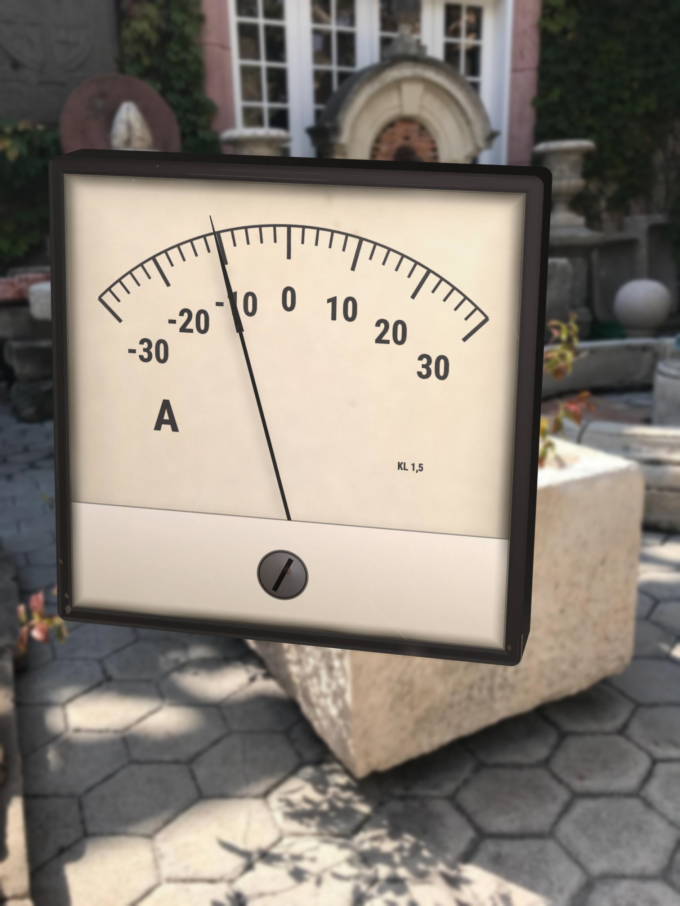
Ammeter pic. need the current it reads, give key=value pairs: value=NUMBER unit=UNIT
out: value=-10 unit=A
